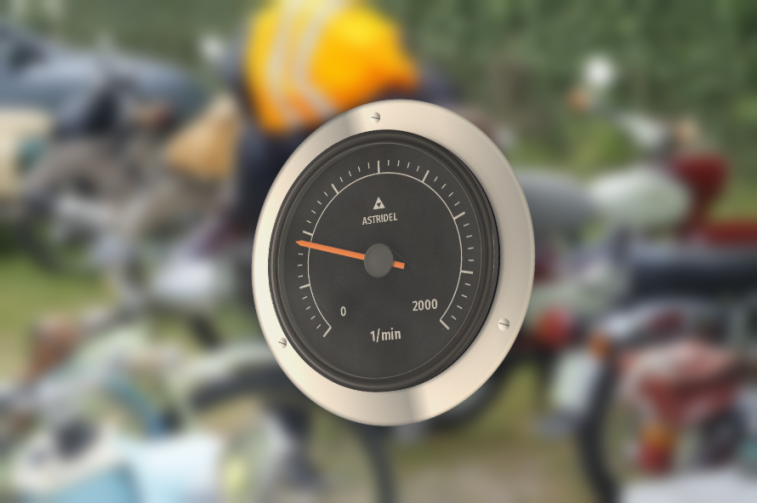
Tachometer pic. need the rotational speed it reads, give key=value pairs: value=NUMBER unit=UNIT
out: value=450 unit=rpm
